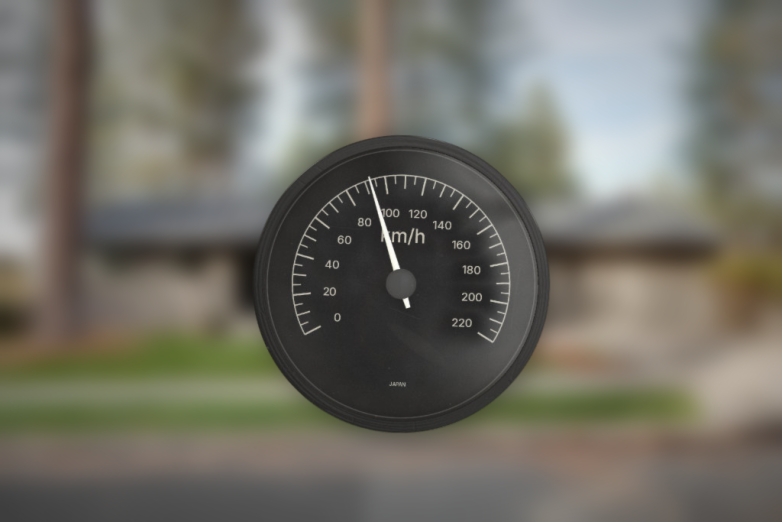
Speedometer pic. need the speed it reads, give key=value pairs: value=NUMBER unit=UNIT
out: value=92.5 unit=km/h
